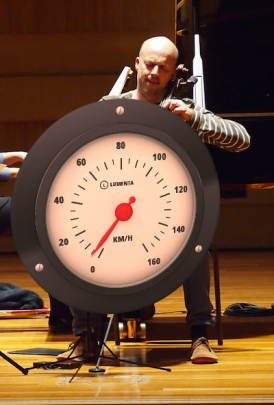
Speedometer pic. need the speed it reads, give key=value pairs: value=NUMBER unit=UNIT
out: value=5 unit=km/h
